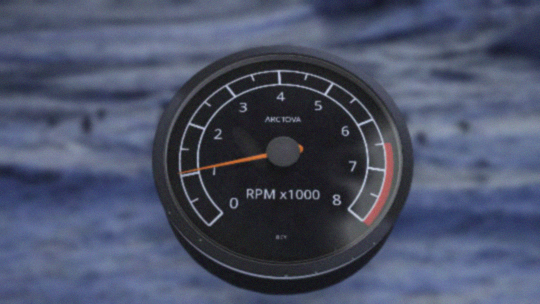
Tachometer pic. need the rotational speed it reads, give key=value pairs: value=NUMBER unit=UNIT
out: value=1000 unit=rpm
